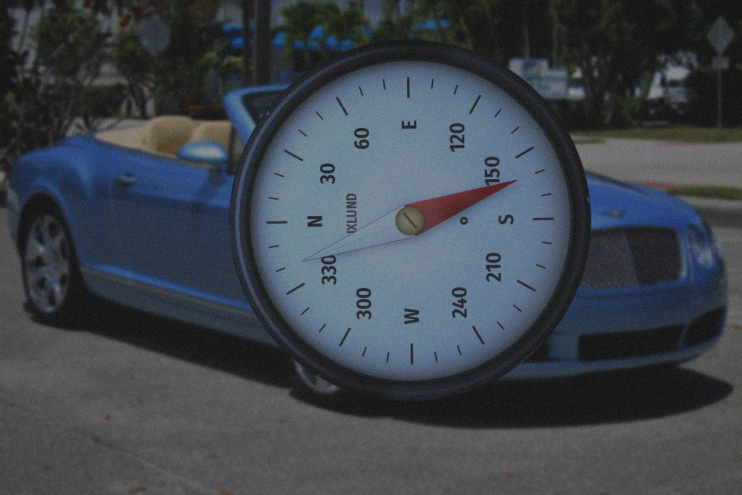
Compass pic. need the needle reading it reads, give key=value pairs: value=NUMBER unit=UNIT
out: value=160 unit=°
